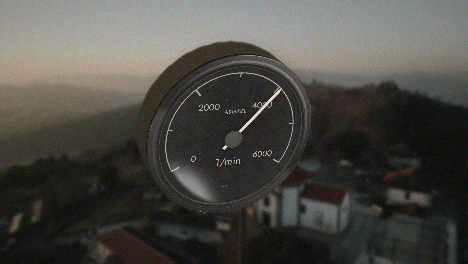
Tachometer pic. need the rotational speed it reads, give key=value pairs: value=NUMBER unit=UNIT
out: value=4000 unit=rpm
